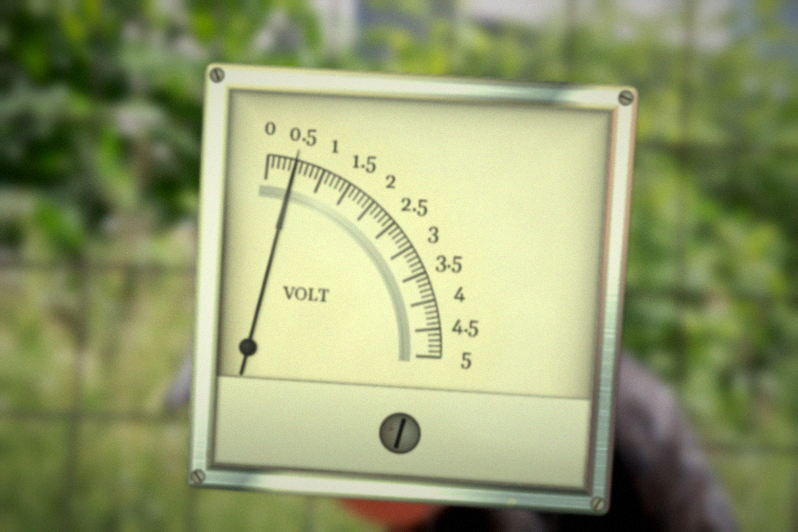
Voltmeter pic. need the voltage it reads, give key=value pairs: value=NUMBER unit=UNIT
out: value=0.5 unit=V
